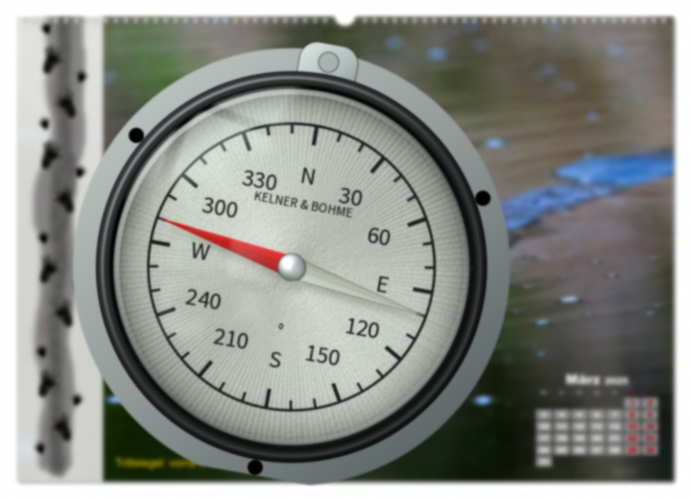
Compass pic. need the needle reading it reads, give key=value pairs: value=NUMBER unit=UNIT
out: value=280 unit=°
